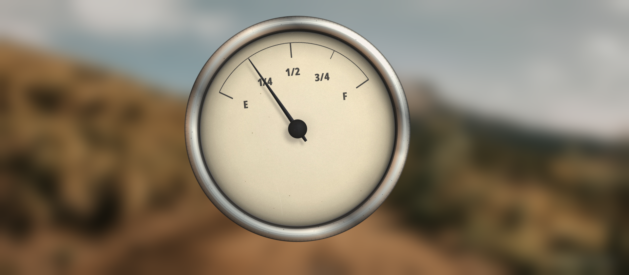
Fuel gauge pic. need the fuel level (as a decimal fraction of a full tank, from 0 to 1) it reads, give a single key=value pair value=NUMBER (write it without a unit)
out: value=0.25
